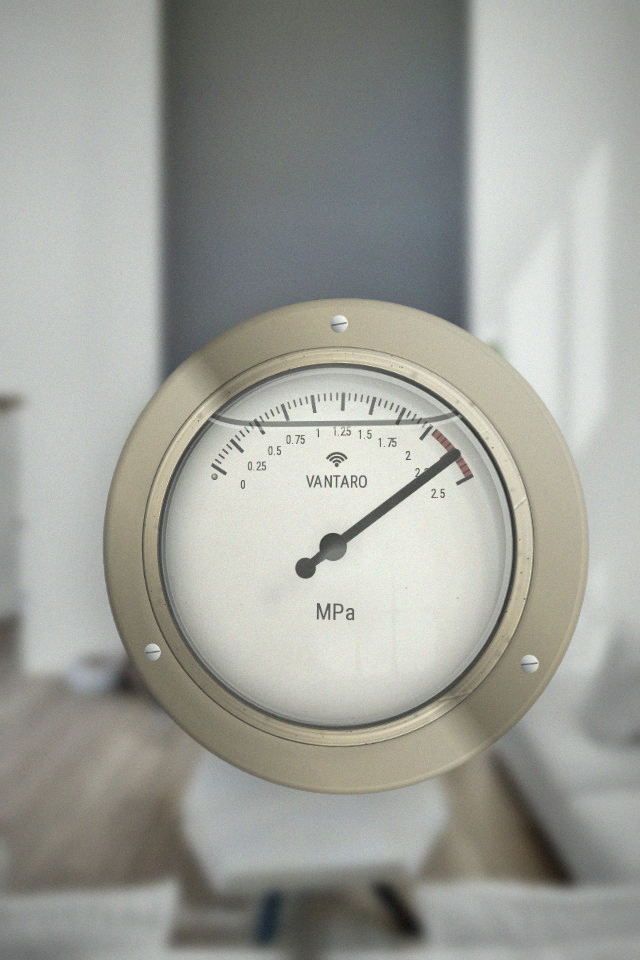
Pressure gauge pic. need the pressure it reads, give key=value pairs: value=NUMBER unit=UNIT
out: value=2.3 unit=MPa
